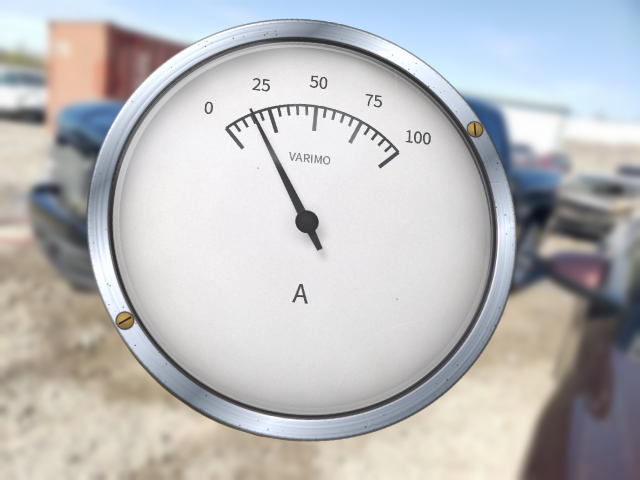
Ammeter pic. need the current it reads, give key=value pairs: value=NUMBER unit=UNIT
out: value=15 unit=A
